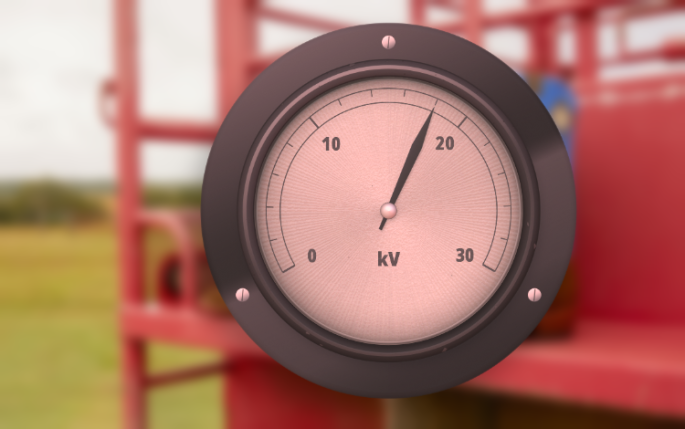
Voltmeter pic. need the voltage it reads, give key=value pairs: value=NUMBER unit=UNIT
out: value=18 unit=kV
